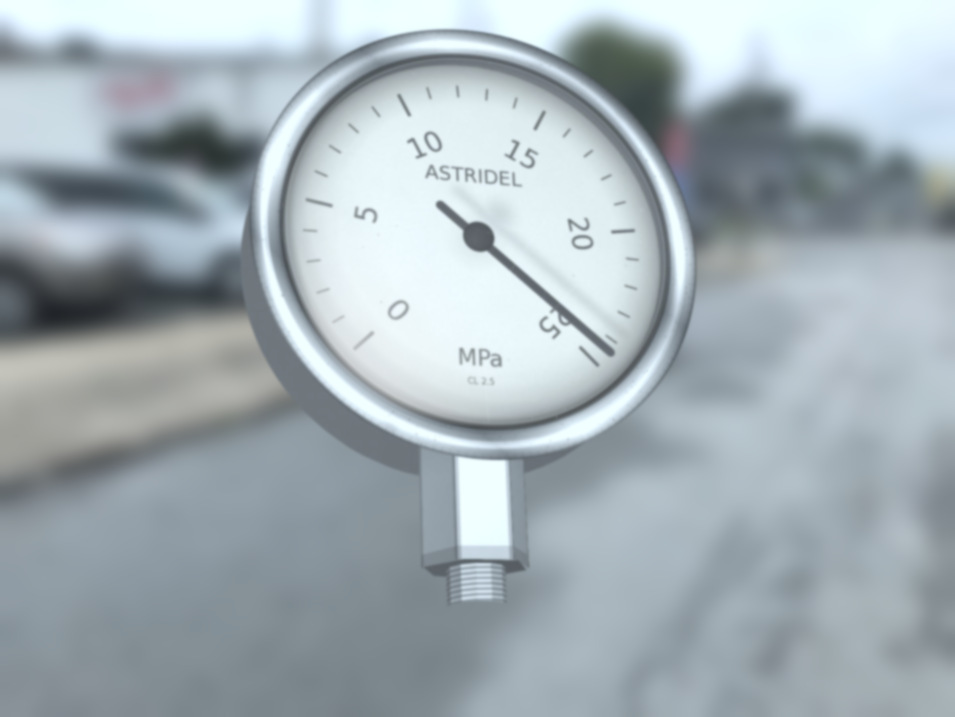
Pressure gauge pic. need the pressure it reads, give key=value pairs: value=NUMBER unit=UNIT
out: value=24.5 unit=MPa
